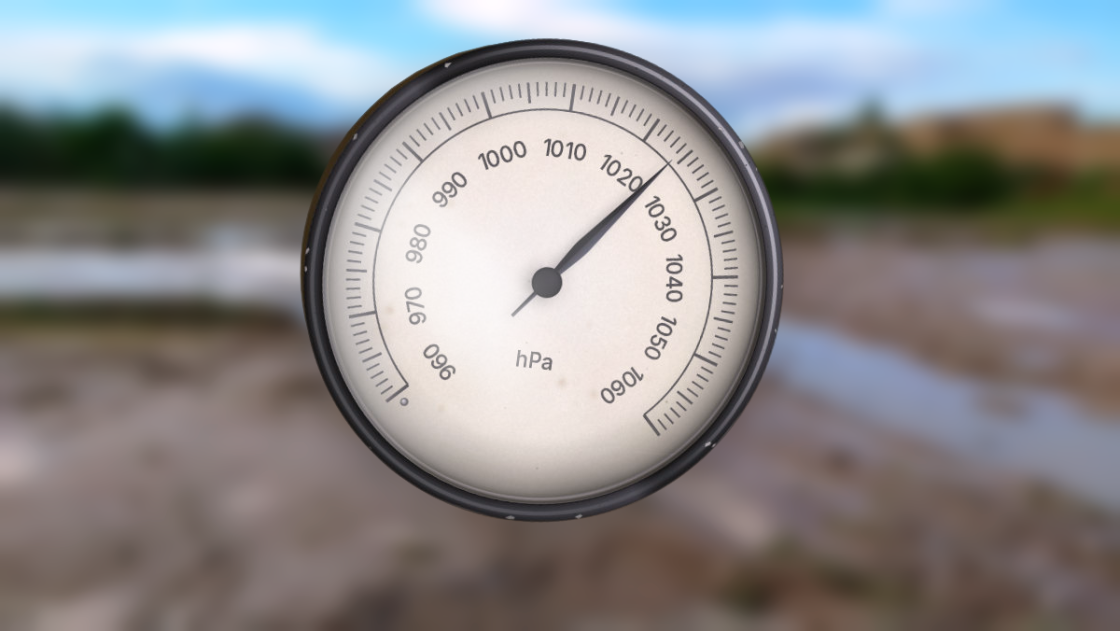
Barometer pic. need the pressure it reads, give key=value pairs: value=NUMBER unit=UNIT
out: value=1024 unit=hPa
